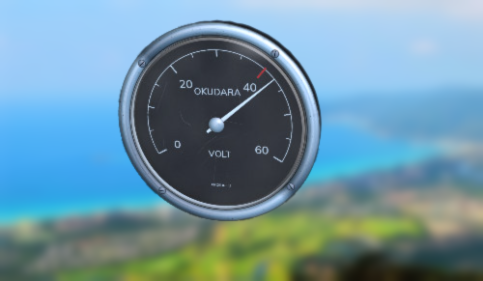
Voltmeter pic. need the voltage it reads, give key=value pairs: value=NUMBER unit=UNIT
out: value=42.5 unit=V
